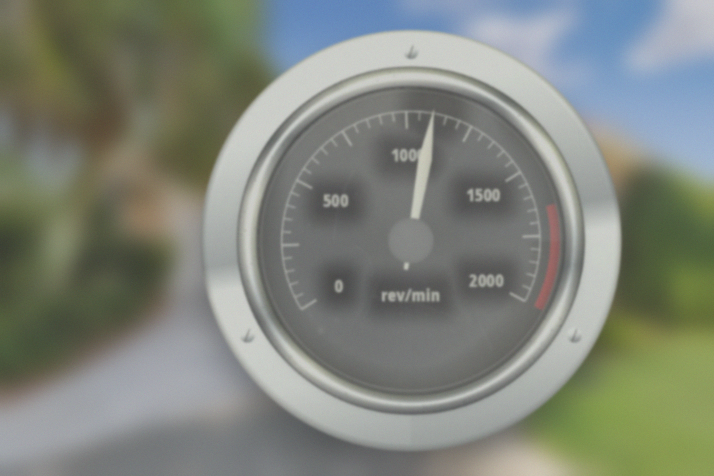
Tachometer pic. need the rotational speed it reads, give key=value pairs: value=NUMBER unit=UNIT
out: value=1100 unit=rpm
